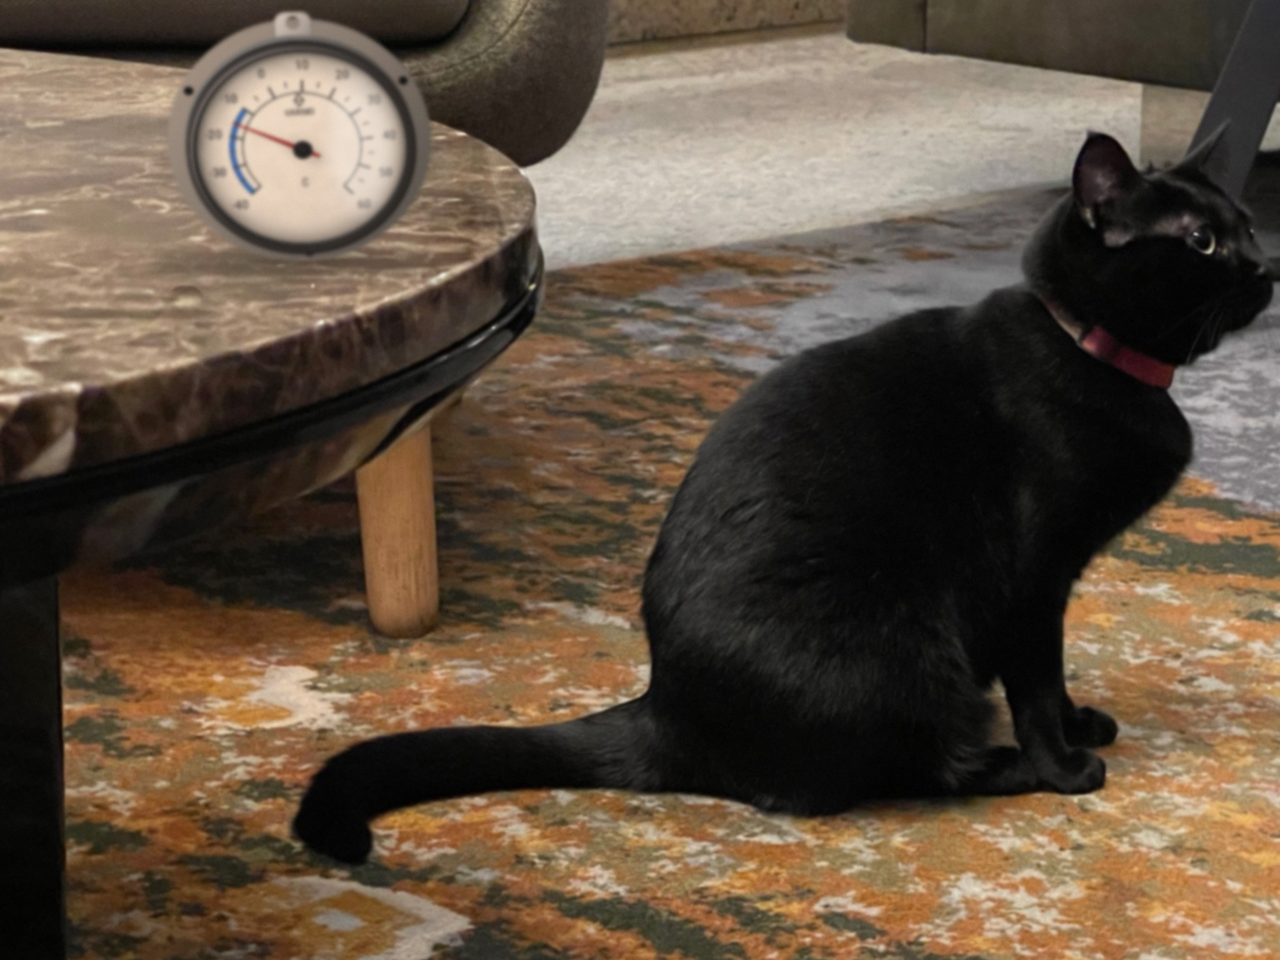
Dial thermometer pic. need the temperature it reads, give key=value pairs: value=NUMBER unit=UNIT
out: value=-15 unit=°C
